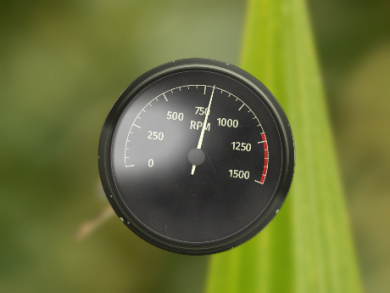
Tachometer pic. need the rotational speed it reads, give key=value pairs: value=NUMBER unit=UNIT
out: value=800 unit=rpm
